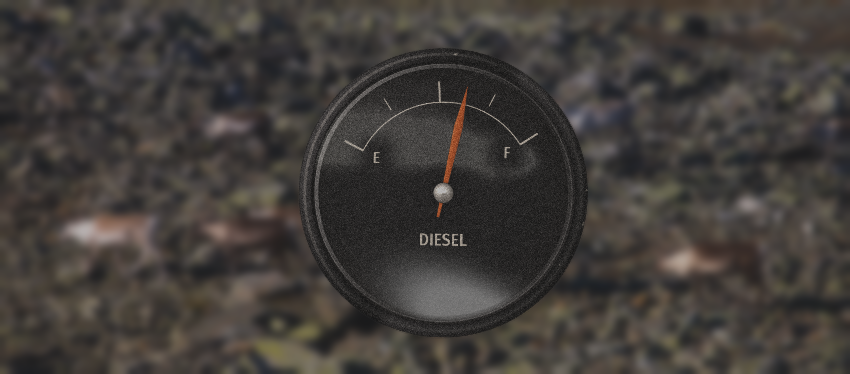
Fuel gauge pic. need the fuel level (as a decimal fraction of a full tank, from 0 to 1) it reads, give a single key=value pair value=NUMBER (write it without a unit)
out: value=0.625
